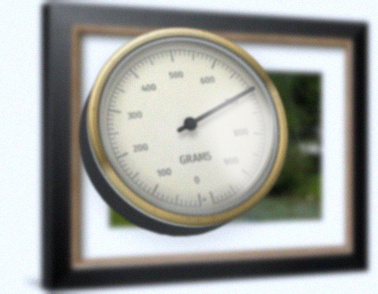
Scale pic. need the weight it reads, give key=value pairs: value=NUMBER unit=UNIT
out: value=700 unit=g
